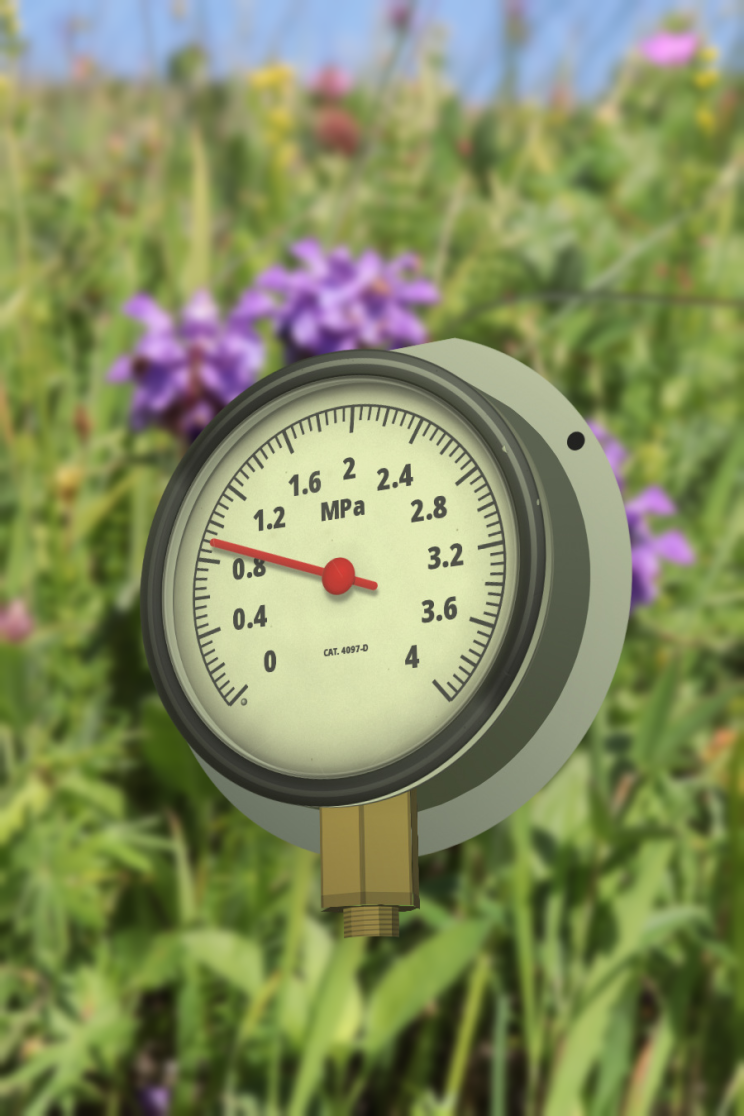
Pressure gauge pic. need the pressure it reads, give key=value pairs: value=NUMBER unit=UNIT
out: value=0.9 unit=MPa
